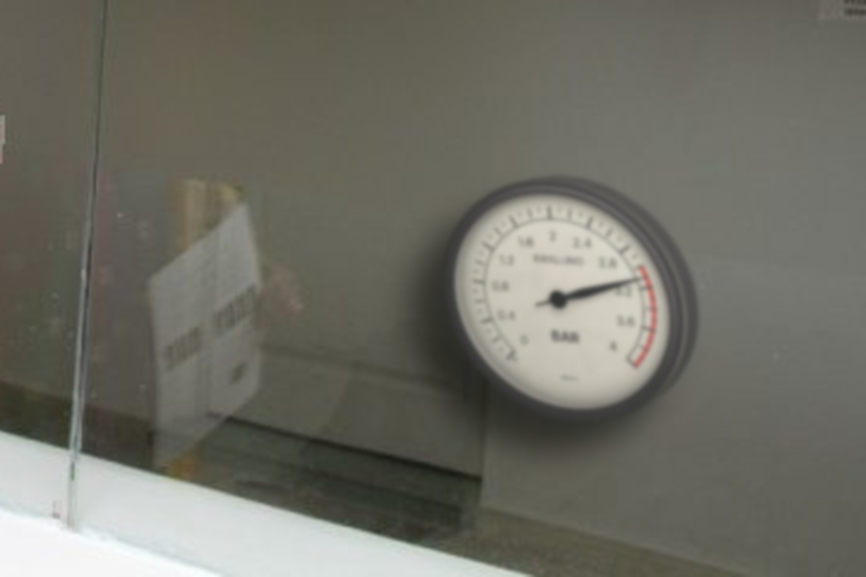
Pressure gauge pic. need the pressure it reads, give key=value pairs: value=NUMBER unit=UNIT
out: value=3.1 unit=bar
